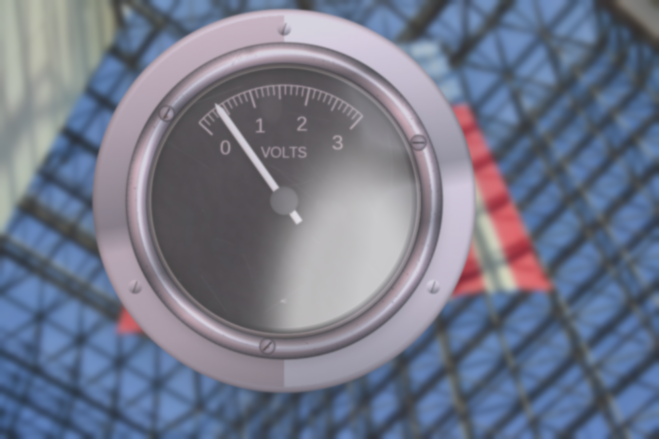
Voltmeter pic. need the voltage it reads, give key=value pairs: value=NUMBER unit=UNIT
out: value=0.4 unit=V
